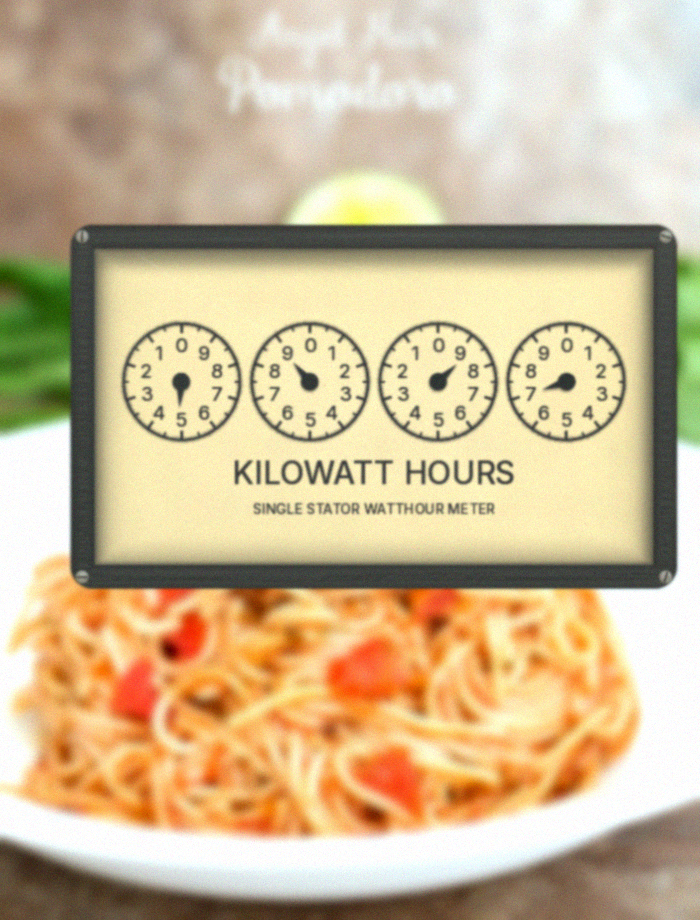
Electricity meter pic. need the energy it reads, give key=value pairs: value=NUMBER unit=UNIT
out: value=4887 unit=kWh
